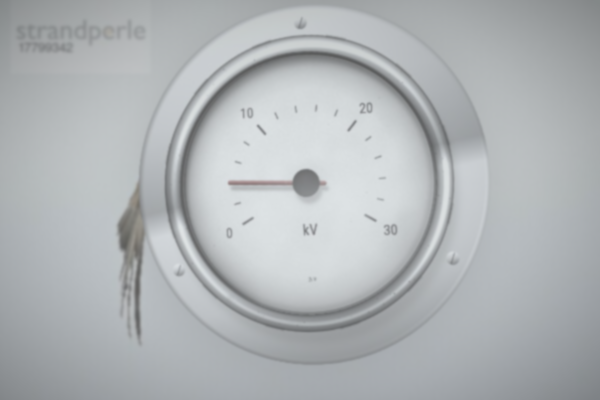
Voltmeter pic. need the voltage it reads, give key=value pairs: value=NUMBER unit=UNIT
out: value=4 unit=kV
